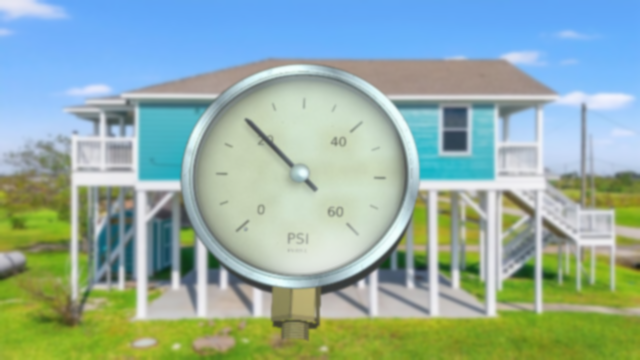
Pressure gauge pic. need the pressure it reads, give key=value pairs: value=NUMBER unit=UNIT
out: value=20 unit=psi
